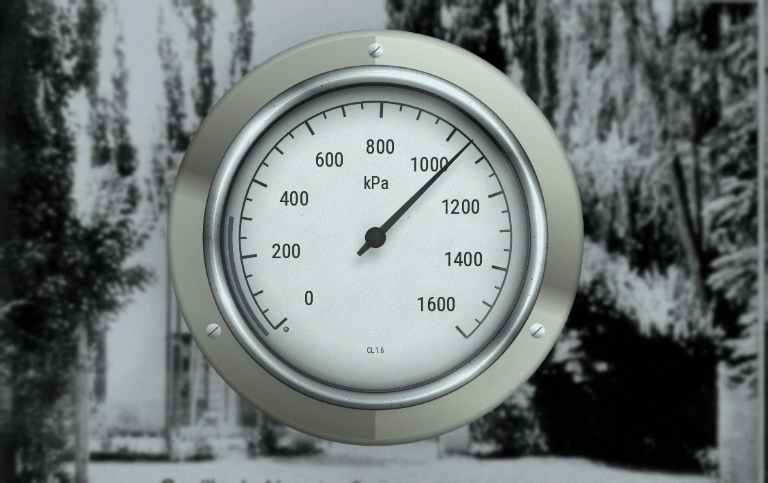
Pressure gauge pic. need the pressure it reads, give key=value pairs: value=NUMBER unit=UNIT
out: value=1050 unit=kPa
